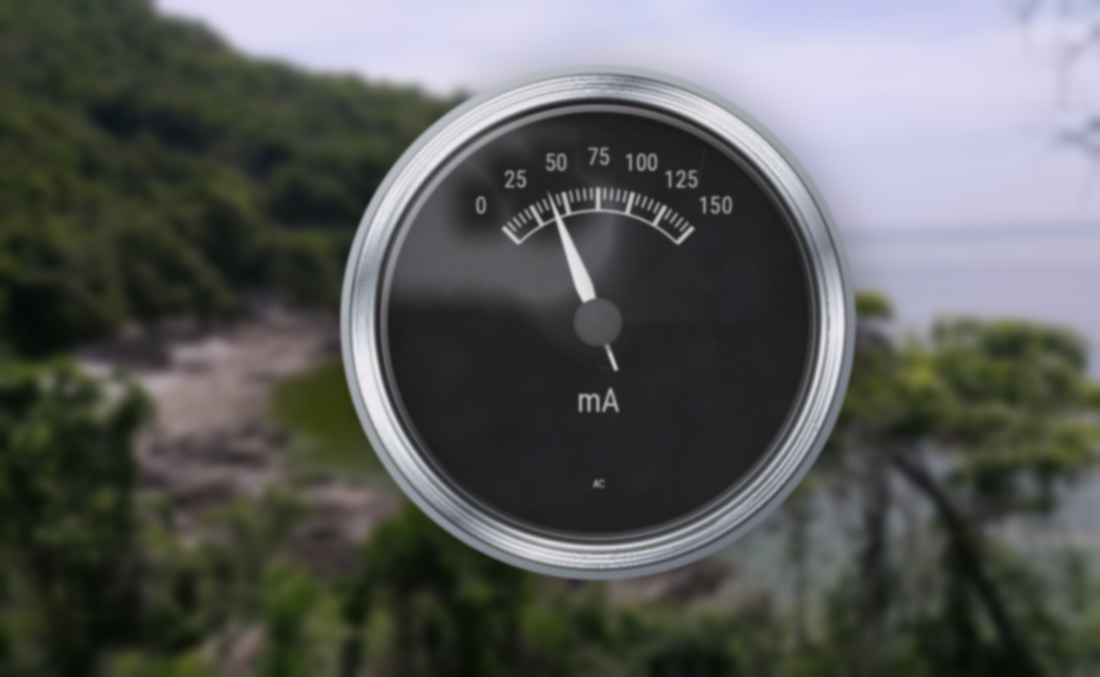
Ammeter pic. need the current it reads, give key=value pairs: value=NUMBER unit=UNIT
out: value=40 unit=mA
